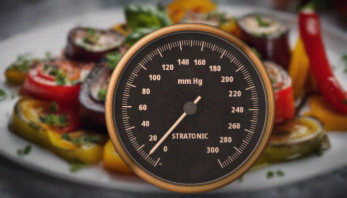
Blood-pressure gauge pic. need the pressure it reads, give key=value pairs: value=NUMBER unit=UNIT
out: value=10 unit=mmHg
